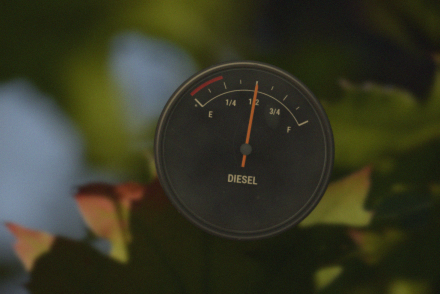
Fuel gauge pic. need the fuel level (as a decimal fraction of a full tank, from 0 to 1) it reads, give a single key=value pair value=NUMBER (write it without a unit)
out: value=0.5
